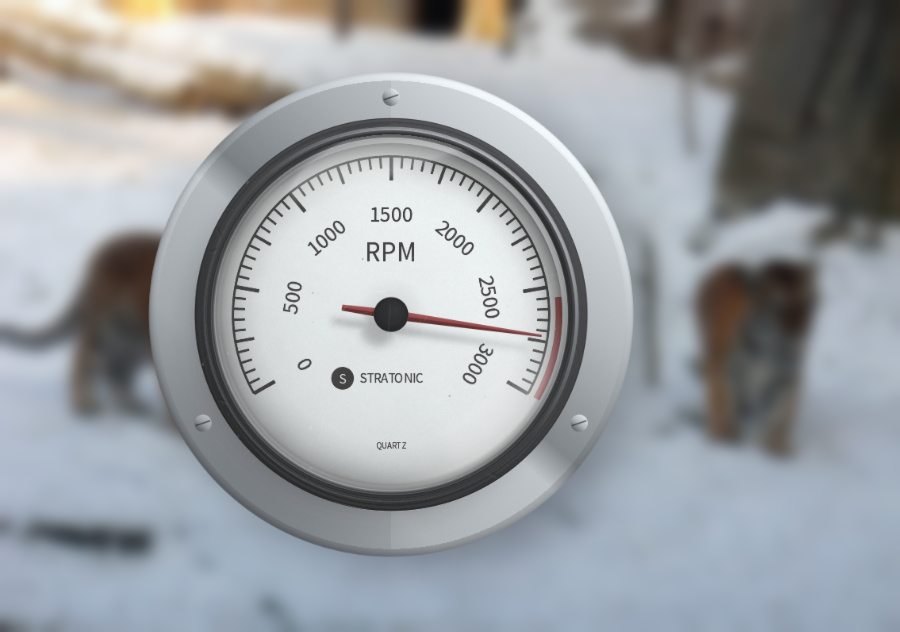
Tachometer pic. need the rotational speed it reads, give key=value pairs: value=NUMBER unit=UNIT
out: value=2725 unit=rpm
